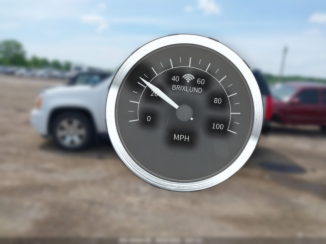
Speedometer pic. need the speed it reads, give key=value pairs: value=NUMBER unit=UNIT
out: value=22.5 unit=mph
